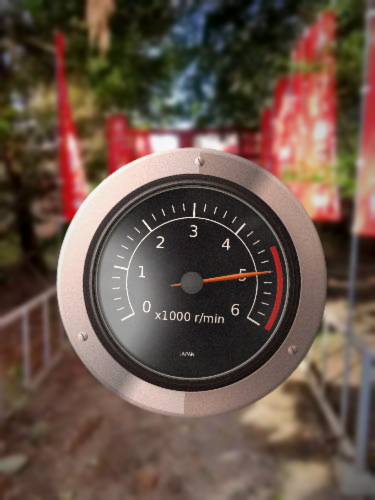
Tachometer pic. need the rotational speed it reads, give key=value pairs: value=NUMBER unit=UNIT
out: value=5000 unit=rpm
